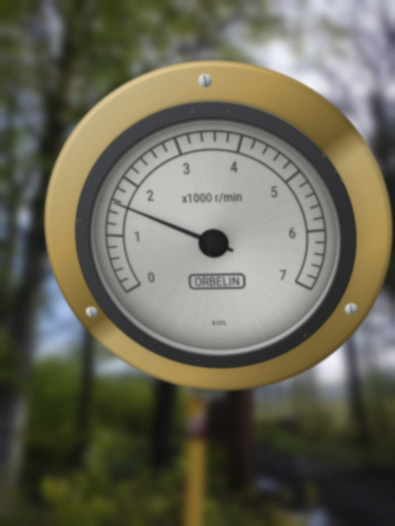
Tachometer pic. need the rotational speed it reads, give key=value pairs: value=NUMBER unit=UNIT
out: value=1600 unit=rpm
